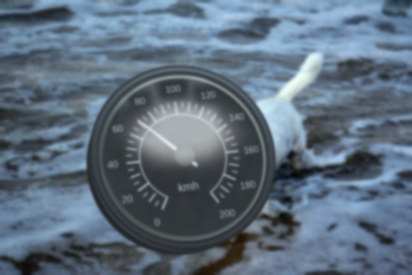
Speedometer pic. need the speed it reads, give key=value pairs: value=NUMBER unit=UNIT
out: value=70 unit=km/h
